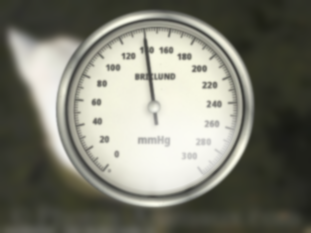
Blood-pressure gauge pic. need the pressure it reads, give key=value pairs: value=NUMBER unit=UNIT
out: value=140 unit=mmHg
